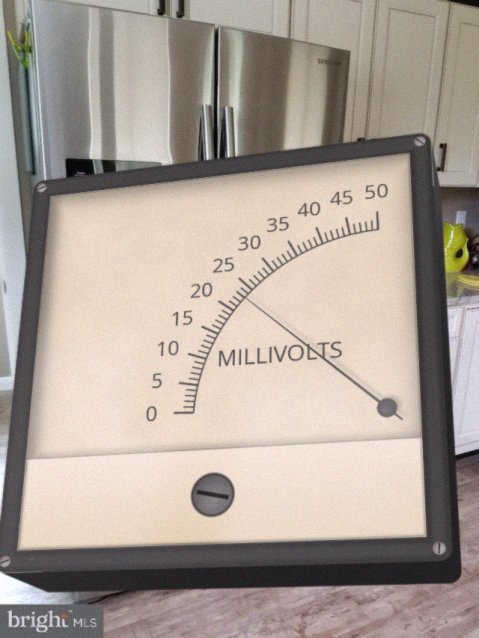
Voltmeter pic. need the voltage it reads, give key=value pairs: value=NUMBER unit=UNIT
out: value=23 unit=mV
